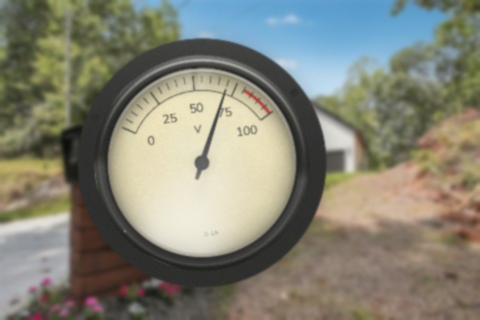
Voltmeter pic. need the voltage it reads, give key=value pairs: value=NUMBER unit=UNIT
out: value=70 unit=V
